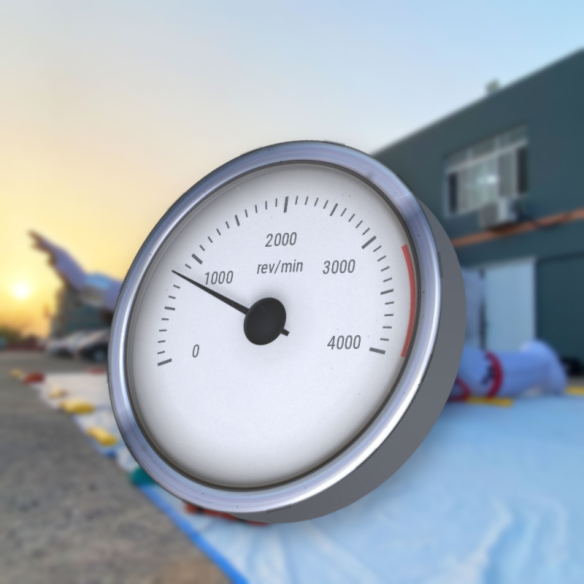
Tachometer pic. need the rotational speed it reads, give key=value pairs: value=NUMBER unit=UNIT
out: value=800 unit=rpm
